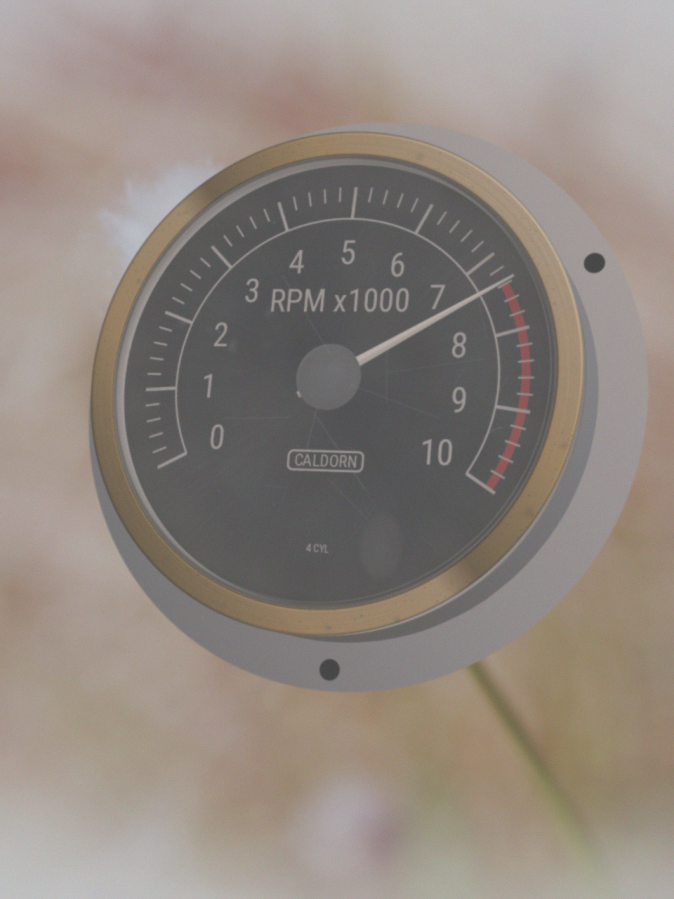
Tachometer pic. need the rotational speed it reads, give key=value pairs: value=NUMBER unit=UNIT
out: value=7400 unit=rpm
